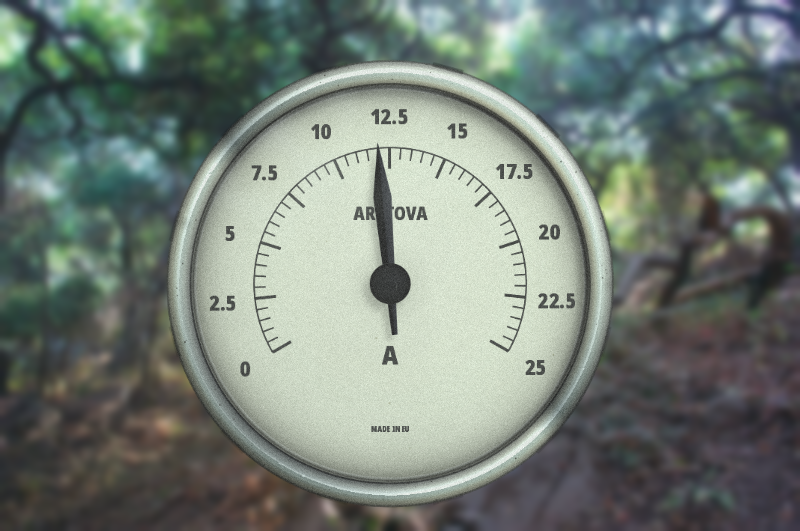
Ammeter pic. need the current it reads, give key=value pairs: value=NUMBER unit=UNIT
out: value=12 unit=A
